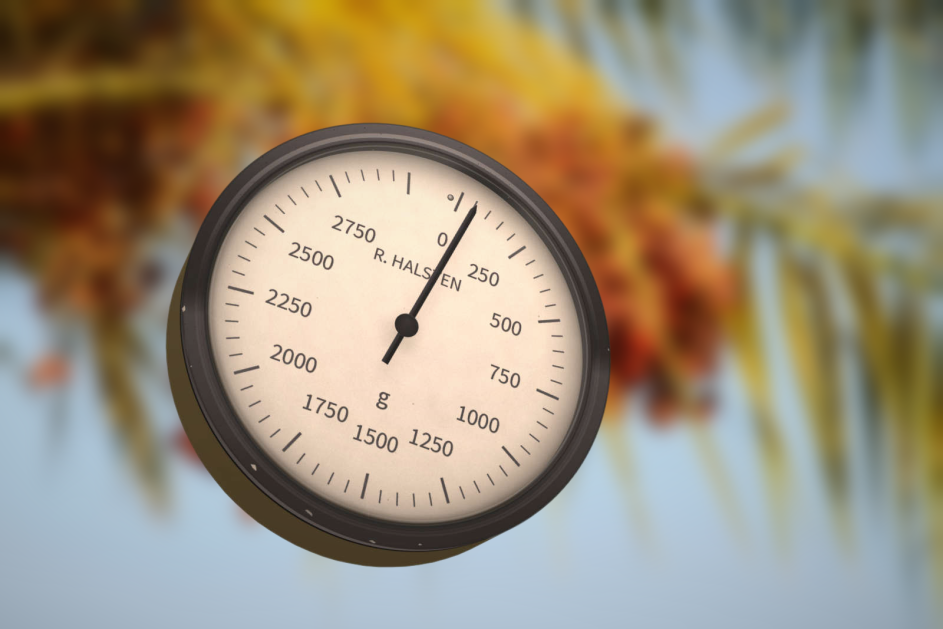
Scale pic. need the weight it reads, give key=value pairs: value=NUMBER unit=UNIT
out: value=50 unit=g
